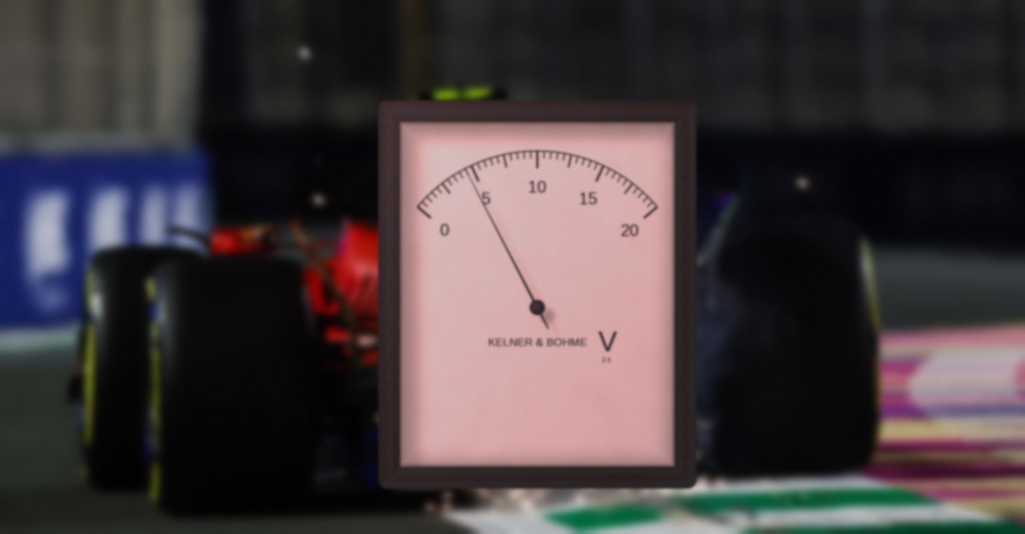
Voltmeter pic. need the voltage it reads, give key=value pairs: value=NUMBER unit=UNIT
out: value=4.5 unit=V
